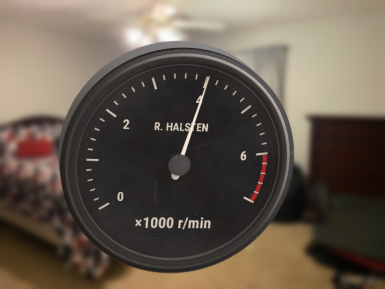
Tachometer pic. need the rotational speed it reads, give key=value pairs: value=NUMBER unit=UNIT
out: value=4000 unit=rpm
